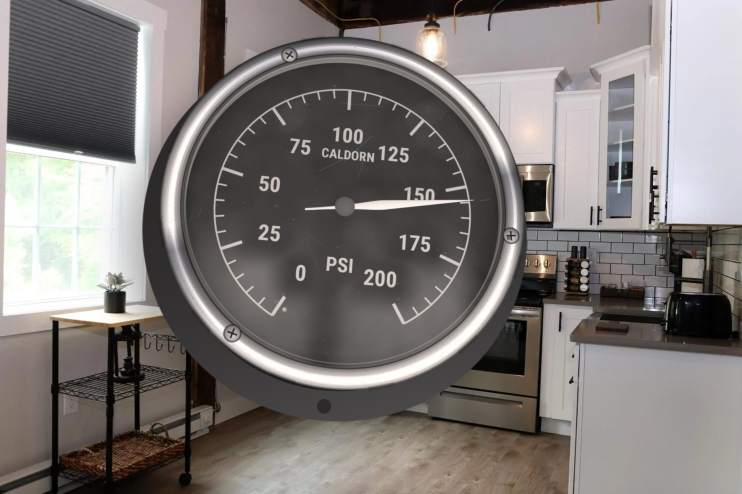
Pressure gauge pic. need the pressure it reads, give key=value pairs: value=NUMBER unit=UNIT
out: value=155 unit=psi
